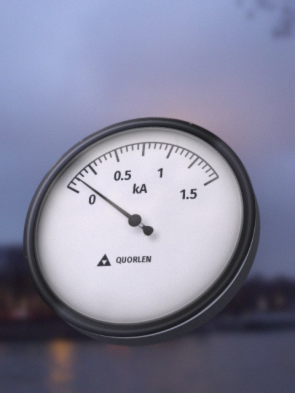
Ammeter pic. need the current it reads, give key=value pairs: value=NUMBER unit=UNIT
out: value=0.1 unit=kA
